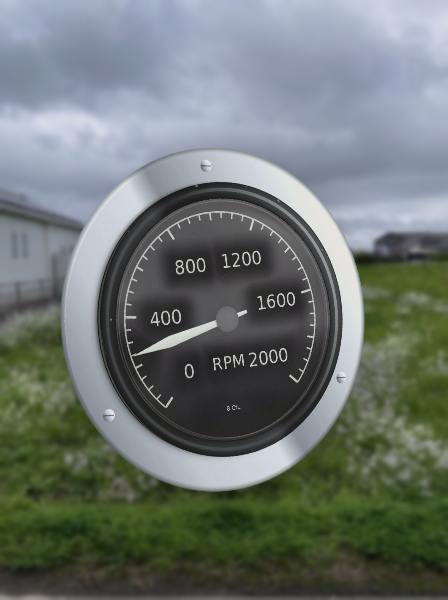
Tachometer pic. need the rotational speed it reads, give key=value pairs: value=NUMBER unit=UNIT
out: value=250 unit=rpm
